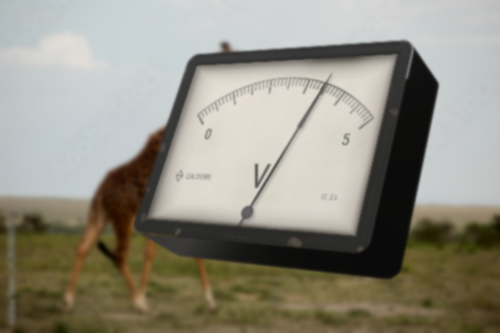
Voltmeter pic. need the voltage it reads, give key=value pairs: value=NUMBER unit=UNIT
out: value=3.5 unit=V
